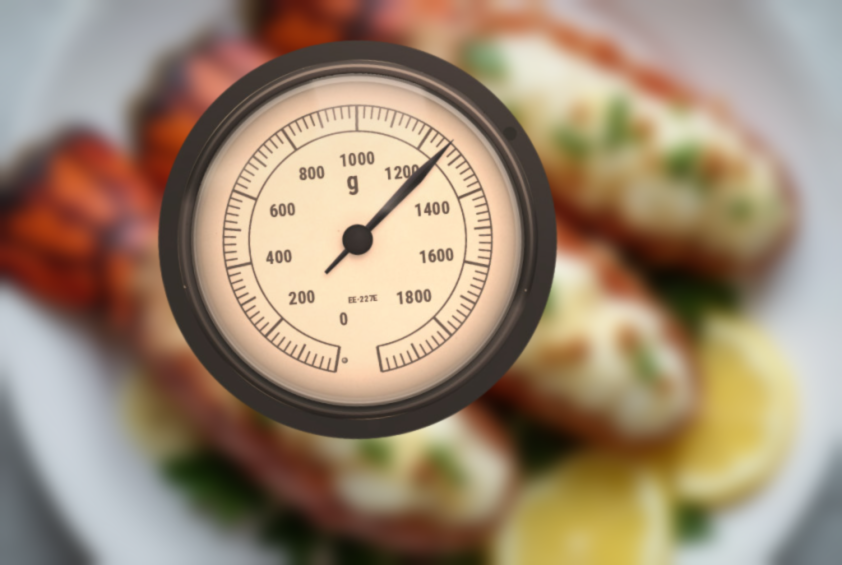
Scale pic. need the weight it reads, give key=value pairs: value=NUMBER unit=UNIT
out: value=1260 unit=g
